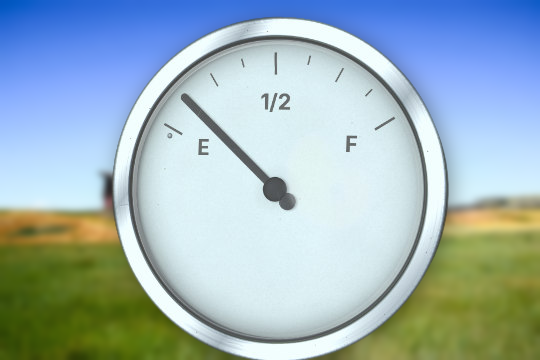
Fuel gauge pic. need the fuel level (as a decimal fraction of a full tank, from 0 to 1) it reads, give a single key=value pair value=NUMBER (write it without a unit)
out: value=0.125
